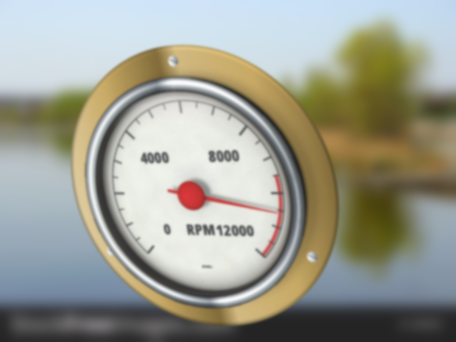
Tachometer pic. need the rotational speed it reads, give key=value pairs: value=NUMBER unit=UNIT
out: value=10500 unit=rpm
